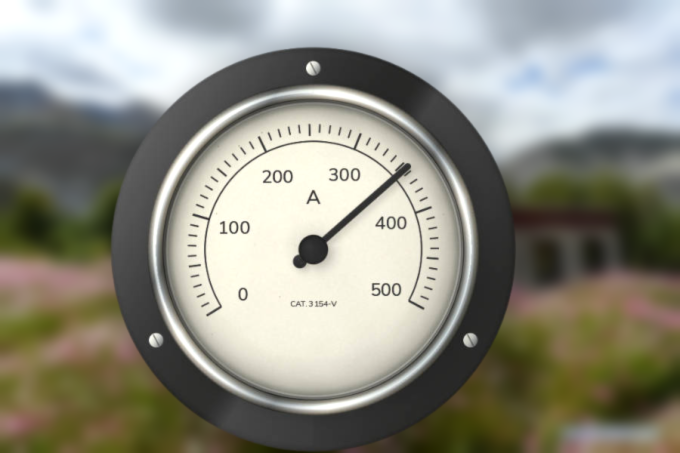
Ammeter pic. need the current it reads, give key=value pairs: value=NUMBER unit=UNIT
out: value=355 unit=A
